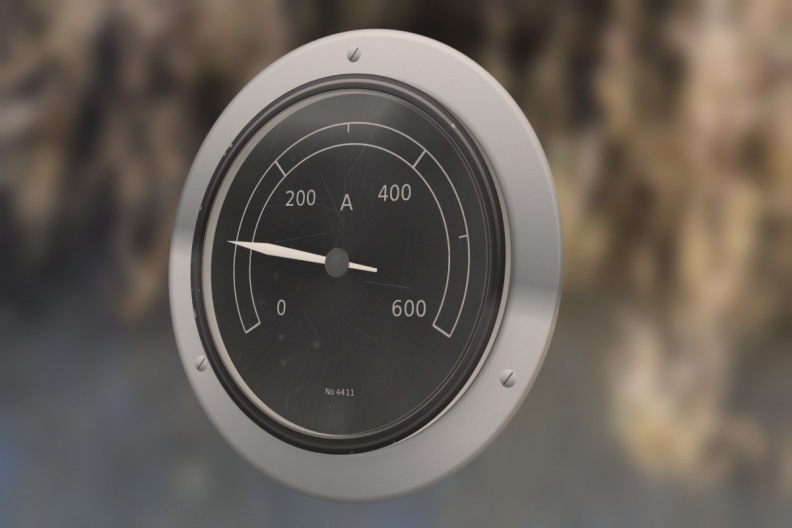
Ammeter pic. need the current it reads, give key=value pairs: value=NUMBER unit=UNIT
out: value=100 unit=A
